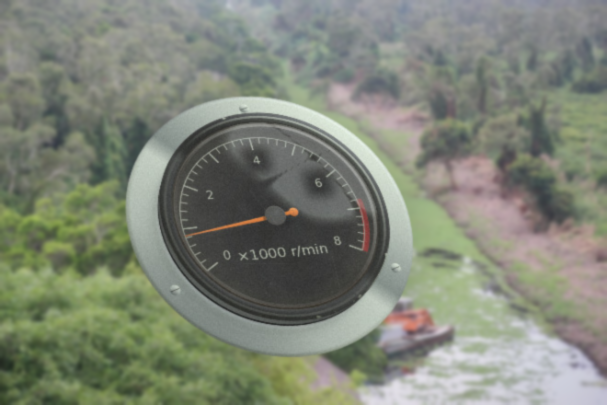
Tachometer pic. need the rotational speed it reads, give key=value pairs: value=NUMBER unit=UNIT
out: value=800 unit=rpm
